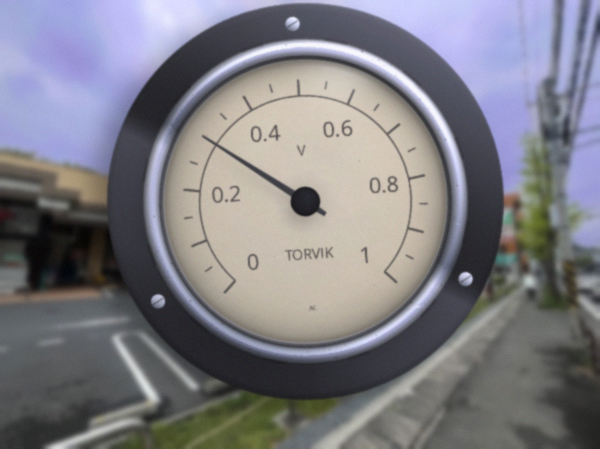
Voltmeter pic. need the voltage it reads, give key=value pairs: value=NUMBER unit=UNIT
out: value=0.3 unit=V
